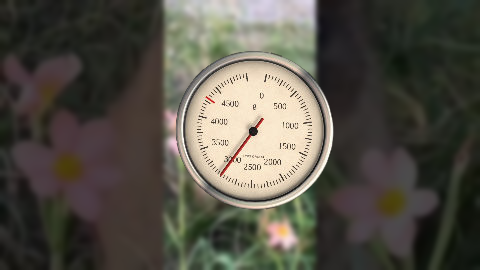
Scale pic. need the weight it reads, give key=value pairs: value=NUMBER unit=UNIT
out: value=3000 unit=g
